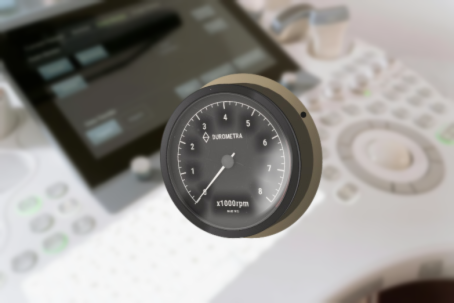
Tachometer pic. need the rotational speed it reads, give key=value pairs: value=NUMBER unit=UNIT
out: value=0 unit=rpm
